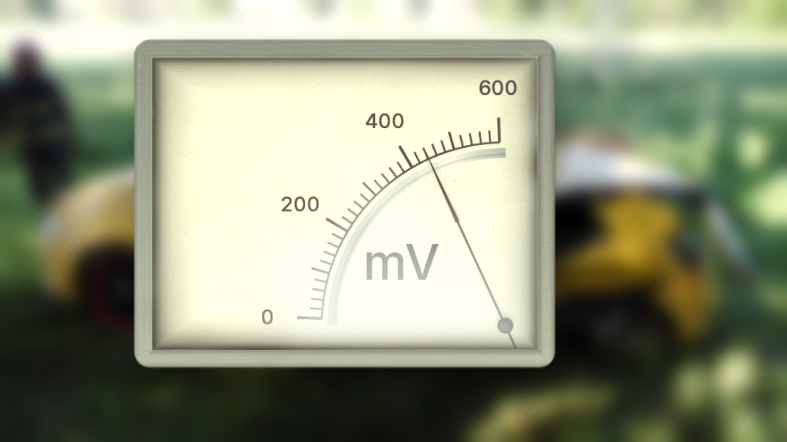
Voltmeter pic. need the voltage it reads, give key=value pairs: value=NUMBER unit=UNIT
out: value=440 unit=mV
